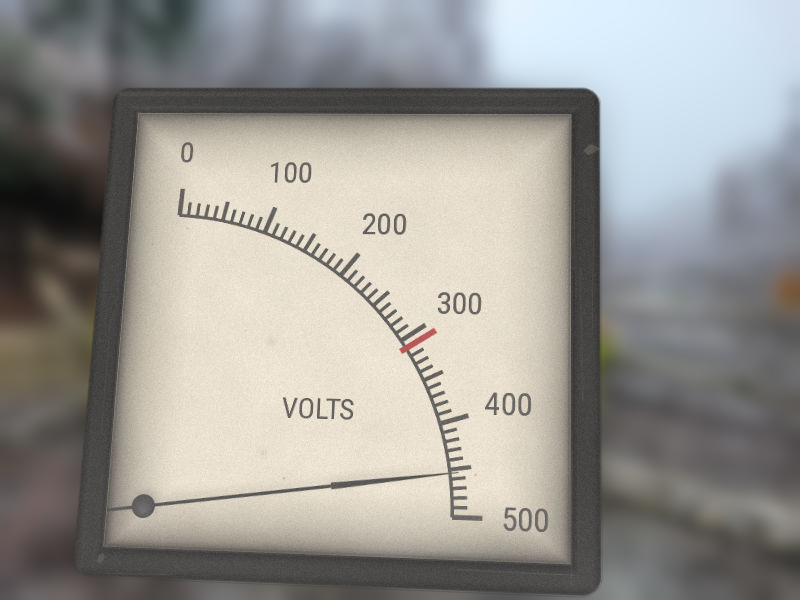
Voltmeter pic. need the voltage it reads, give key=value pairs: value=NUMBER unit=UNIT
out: value=455 unit=V
